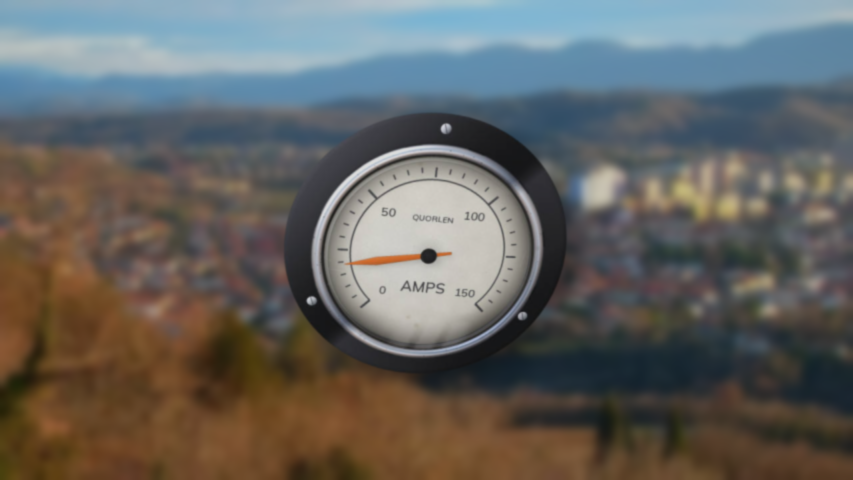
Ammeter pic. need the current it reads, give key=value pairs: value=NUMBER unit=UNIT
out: value=20 unit=A
